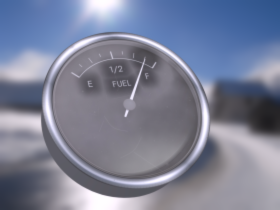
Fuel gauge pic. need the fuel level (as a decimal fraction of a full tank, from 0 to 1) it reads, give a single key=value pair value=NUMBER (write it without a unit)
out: value=0.875
